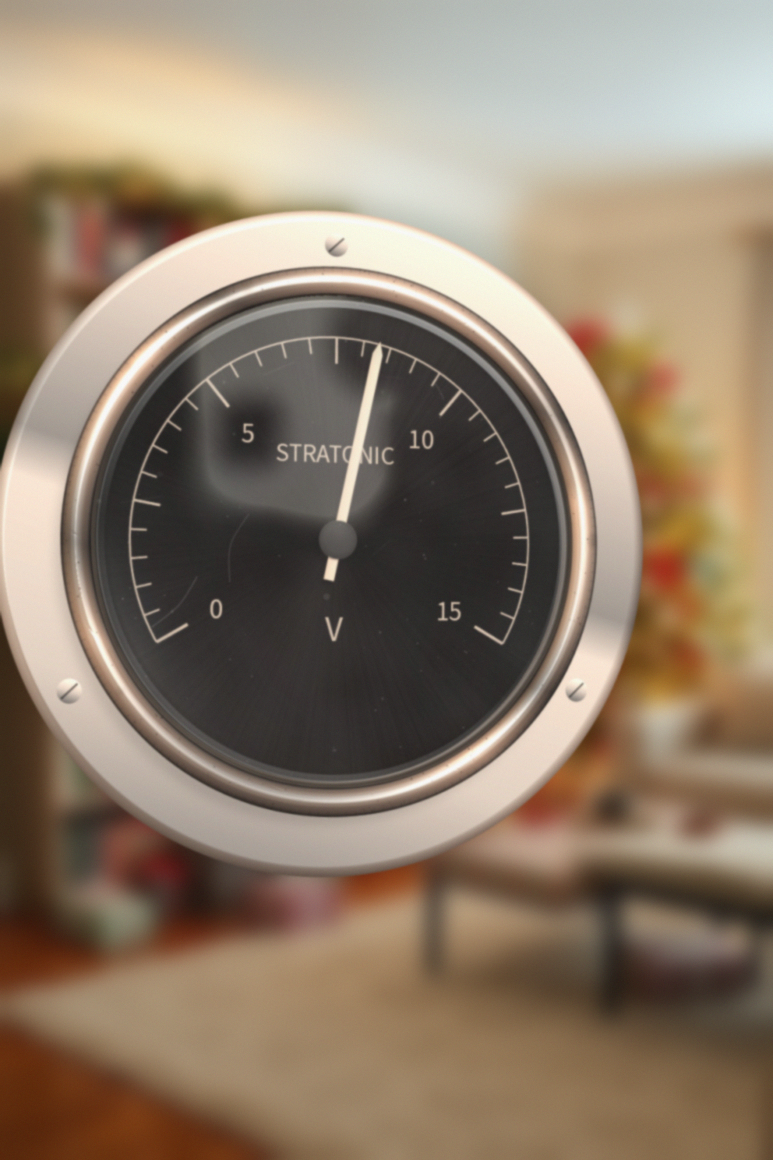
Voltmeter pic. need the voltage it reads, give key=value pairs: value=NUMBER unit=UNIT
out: value=8.25 unit=V
